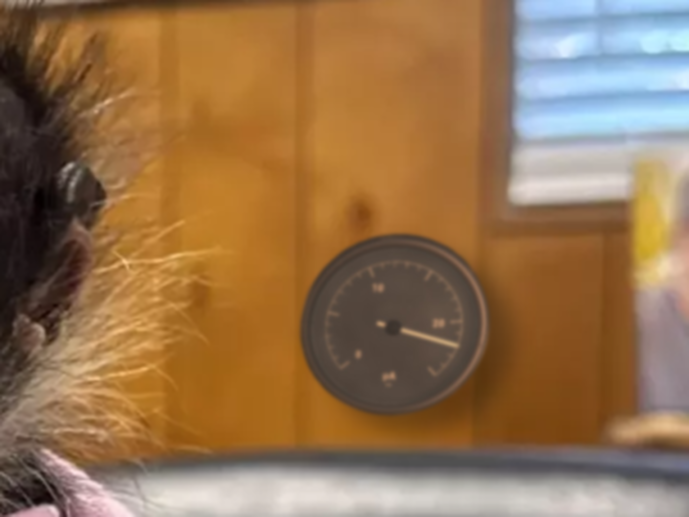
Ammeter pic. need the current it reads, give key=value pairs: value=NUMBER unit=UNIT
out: value=22 unit=µA
